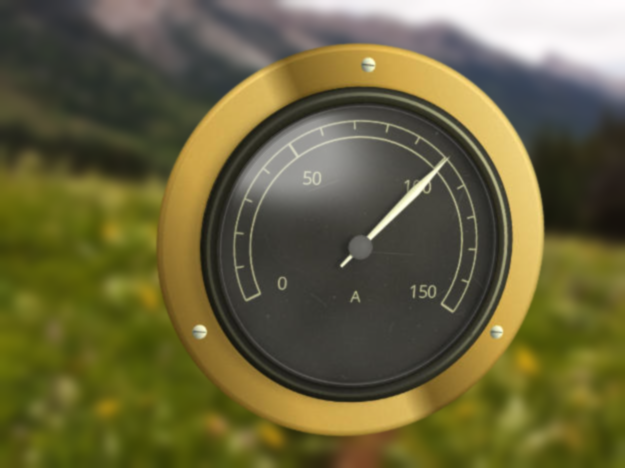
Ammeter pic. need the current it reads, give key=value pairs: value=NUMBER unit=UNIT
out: value=100 unit=A
